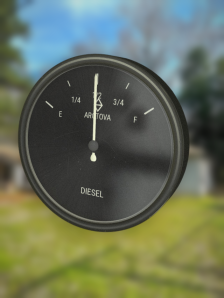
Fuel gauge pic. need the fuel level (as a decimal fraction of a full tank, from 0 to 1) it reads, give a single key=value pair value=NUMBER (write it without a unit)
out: value=0.5
